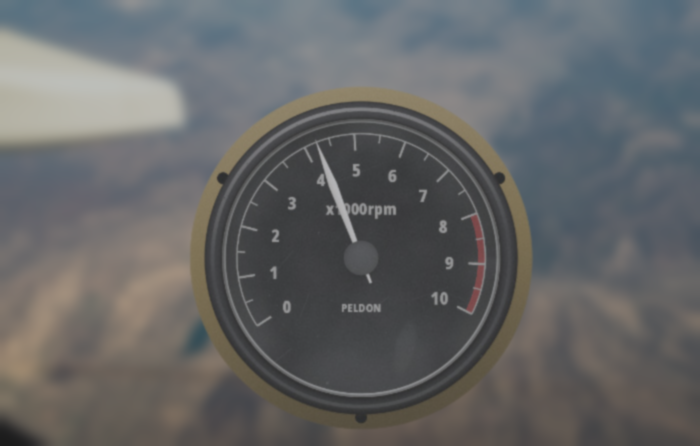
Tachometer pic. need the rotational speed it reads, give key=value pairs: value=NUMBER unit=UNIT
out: value=4250 unit=rpm
